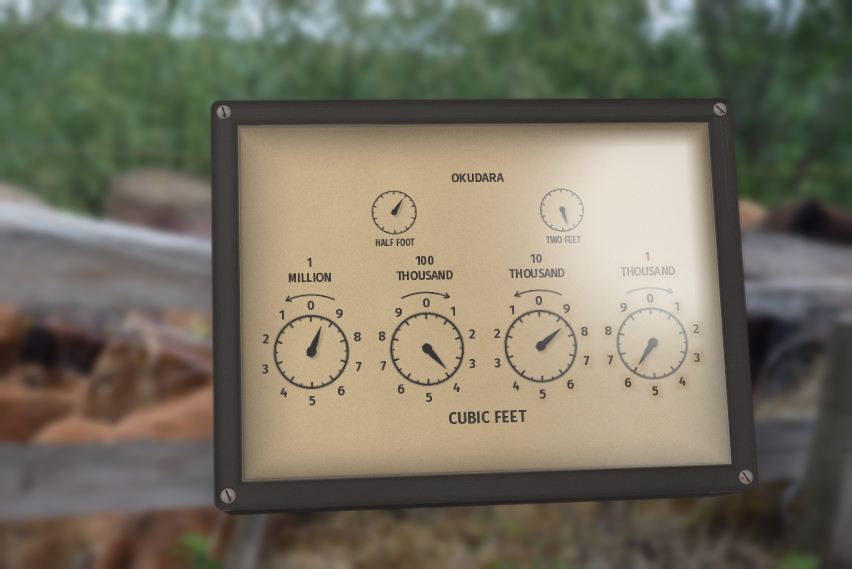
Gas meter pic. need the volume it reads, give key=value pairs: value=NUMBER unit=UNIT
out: value=938600 unit=ft³
